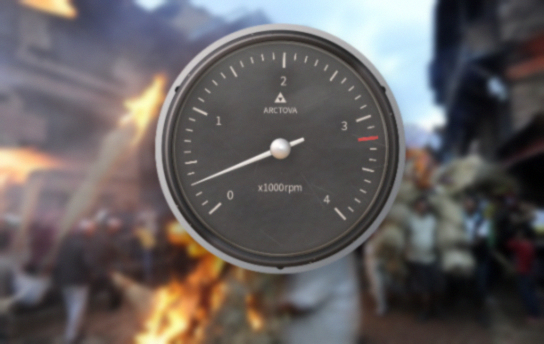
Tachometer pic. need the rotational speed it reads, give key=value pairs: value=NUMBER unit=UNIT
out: value=300 unit=rpm
